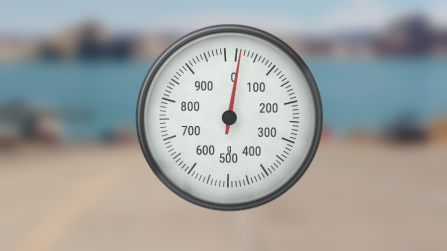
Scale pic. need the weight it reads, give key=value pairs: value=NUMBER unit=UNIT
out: value=10 unit=g
